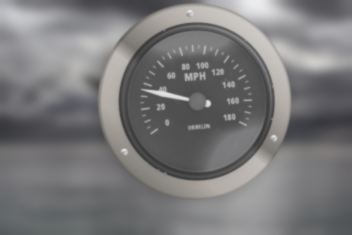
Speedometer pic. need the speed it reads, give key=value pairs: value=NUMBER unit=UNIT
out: value=35 unit=mph
